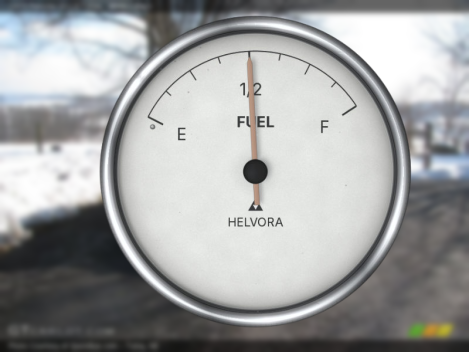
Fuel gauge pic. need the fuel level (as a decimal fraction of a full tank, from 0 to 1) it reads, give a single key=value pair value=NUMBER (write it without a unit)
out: value=0.5
